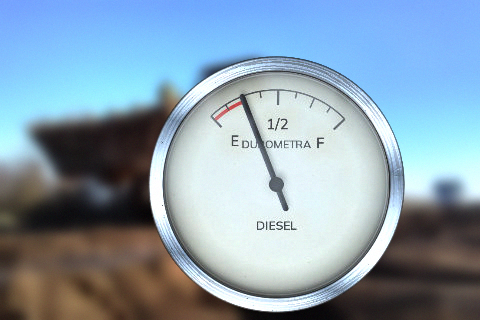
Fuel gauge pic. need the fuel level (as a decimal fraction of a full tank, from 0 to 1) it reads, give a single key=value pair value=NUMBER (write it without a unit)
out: value=0.25
